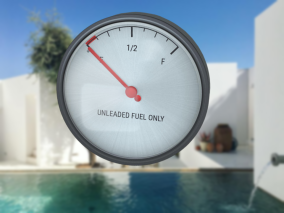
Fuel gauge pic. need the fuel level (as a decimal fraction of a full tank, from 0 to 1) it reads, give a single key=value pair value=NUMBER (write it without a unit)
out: value=0
